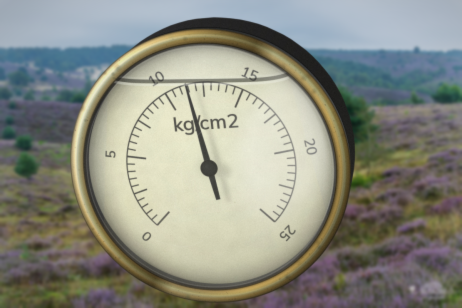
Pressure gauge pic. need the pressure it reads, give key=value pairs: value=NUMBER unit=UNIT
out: value=11.5 unit=kg/cm²
